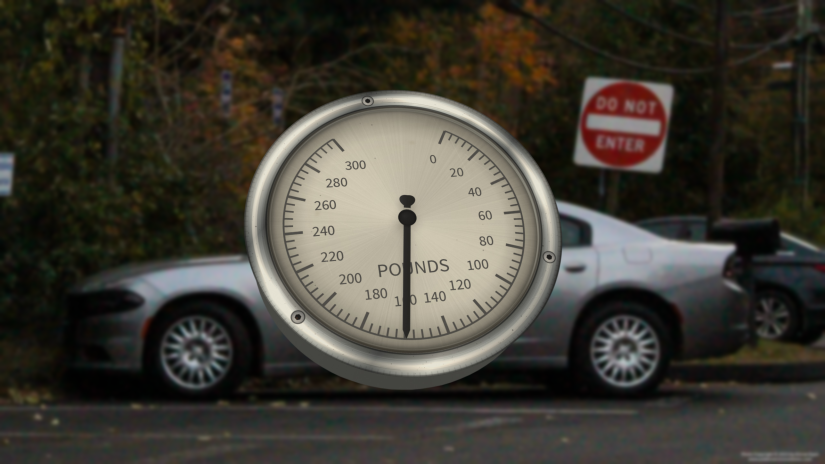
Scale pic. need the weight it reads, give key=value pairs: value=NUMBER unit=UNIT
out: value=160 unit=lb
